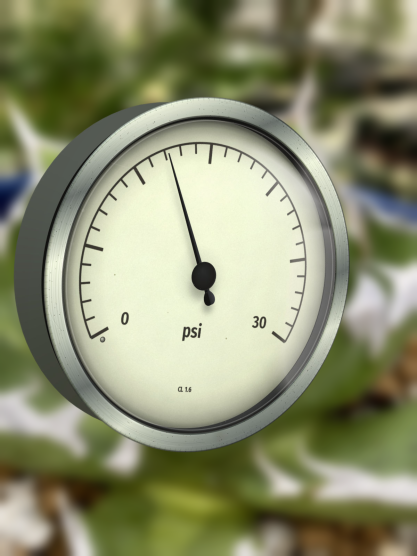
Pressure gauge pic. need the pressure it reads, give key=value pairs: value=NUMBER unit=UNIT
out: value=12 unit=psi
